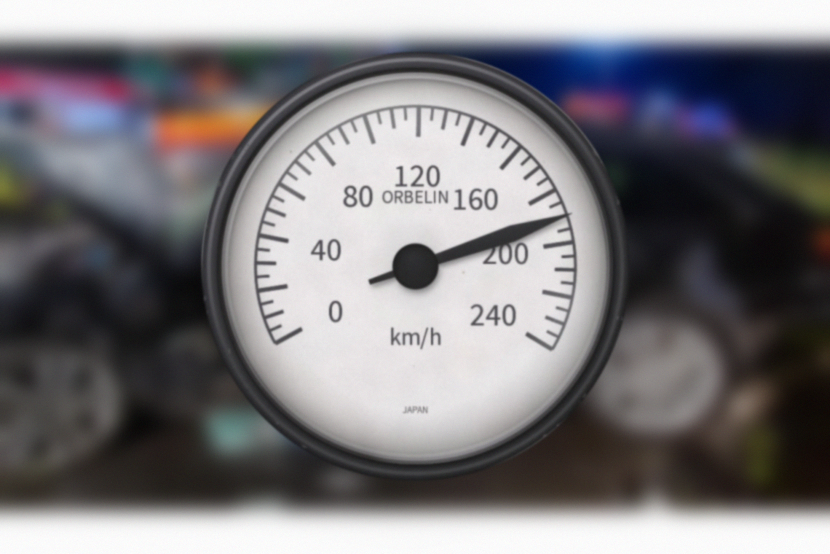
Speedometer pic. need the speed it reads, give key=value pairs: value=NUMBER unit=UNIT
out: value=190 unit=km/h
